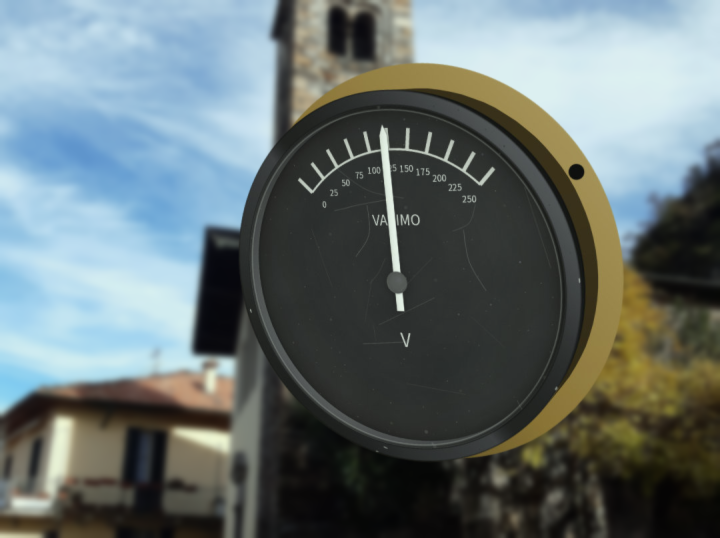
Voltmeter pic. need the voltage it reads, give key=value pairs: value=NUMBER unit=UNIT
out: value=125 unit=V
